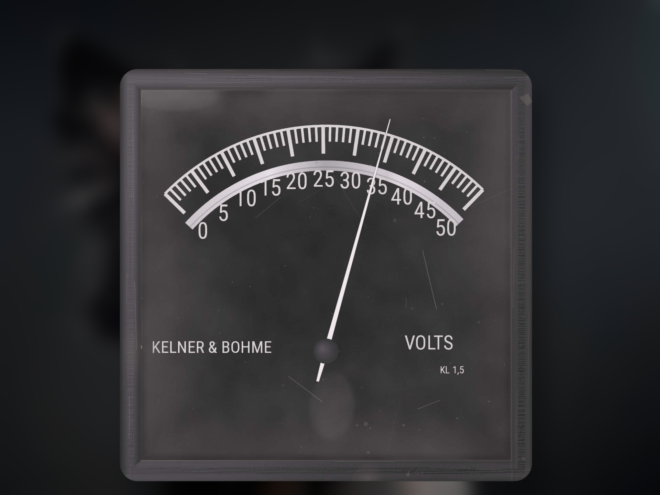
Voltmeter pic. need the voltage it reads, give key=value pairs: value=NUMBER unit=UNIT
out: value=34 unit=V
